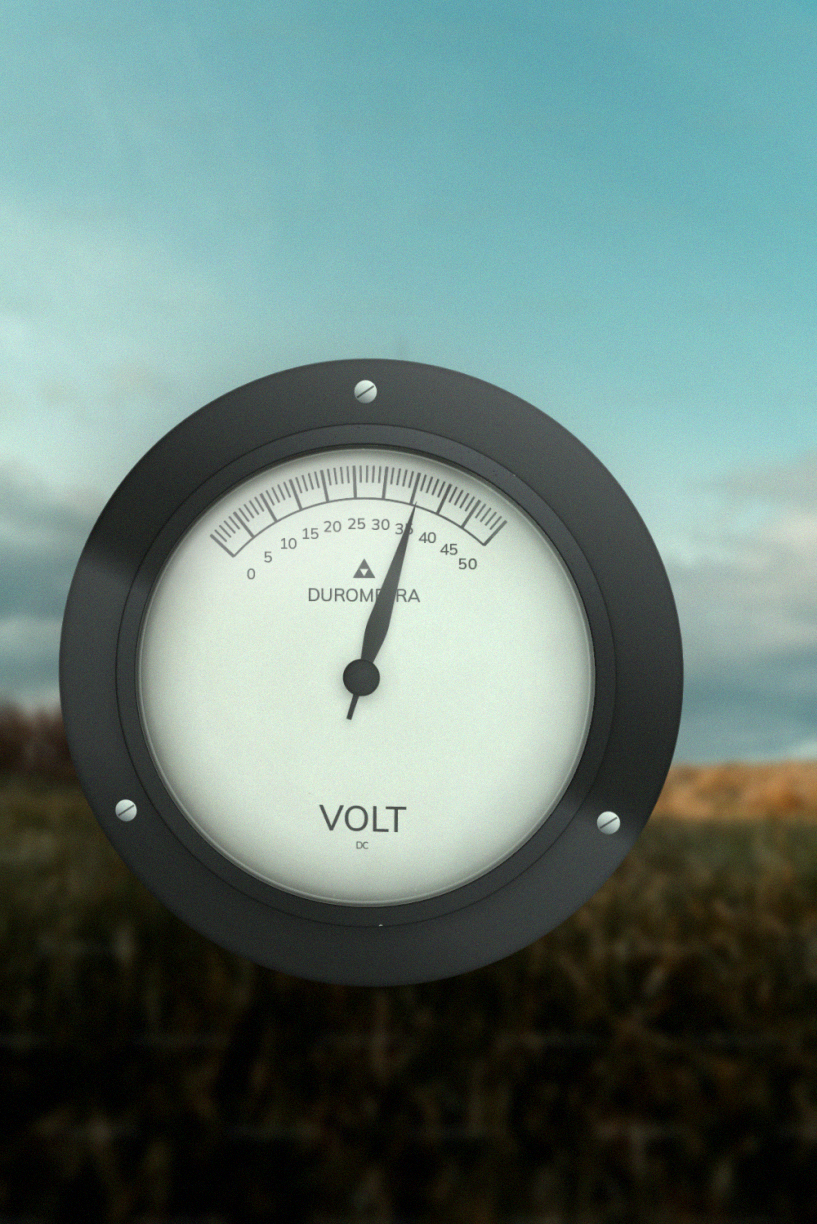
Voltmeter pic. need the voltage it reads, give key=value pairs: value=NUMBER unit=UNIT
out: value=36 unit=V
